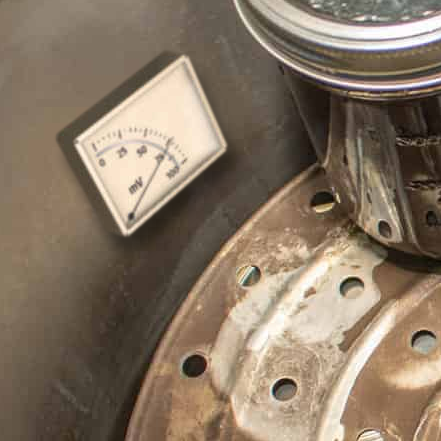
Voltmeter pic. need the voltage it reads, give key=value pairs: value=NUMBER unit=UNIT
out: value=75 unit=mV
